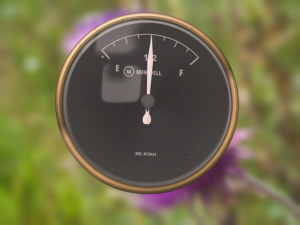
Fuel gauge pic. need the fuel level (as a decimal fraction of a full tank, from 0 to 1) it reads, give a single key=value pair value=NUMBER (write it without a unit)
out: value=0.5
